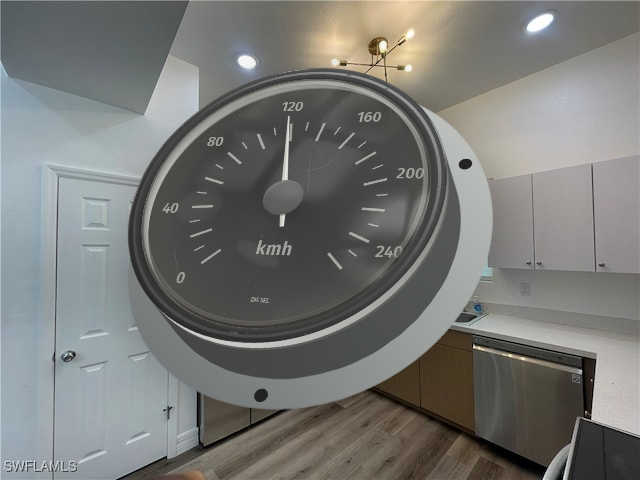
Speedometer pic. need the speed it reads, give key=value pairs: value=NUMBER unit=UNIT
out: value=120 unit=km/h
